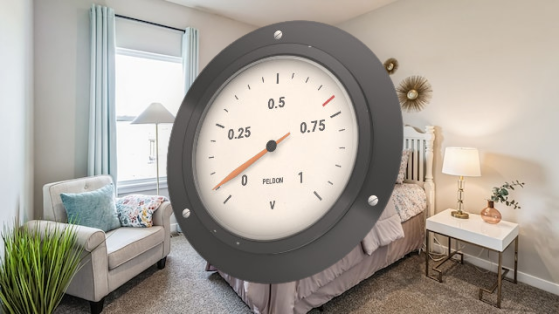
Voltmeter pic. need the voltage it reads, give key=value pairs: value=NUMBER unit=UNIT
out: value=0.05 unit=V
